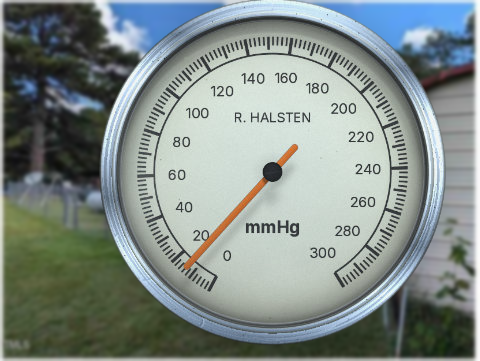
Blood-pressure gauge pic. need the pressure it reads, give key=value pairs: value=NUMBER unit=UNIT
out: value=14 unit=mmHg
